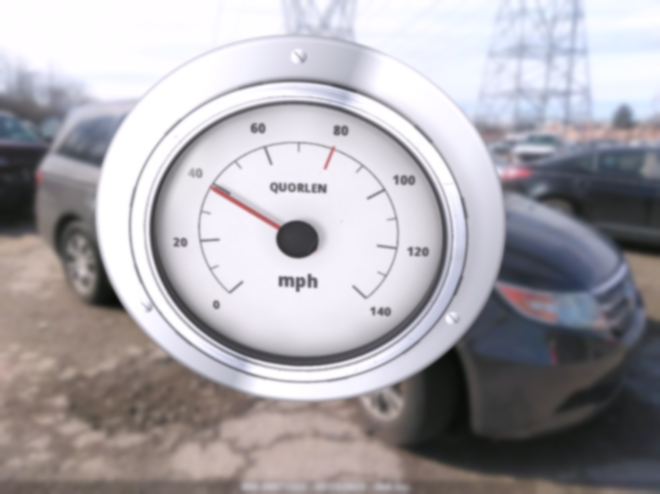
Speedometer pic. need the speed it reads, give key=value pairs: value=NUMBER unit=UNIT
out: value=40 unit=mph
